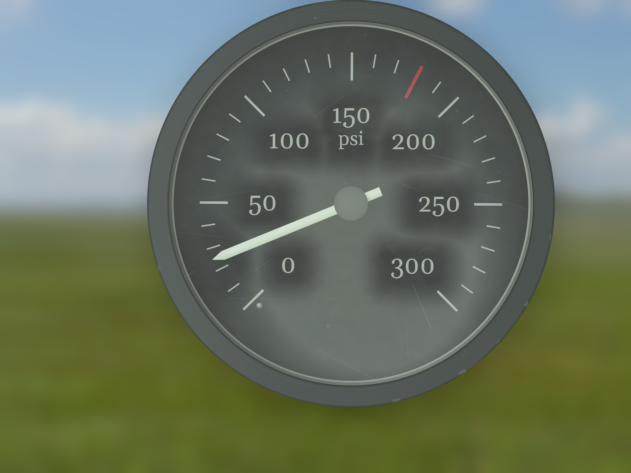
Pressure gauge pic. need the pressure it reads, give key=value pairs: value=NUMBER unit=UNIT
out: value=25 unit=psi
